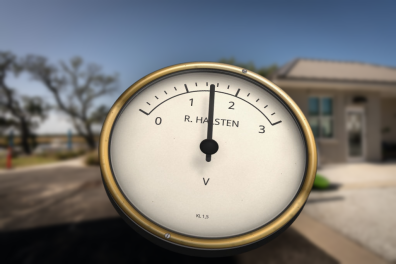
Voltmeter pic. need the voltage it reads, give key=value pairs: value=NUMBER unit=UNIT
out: value=1.5 unit=V
